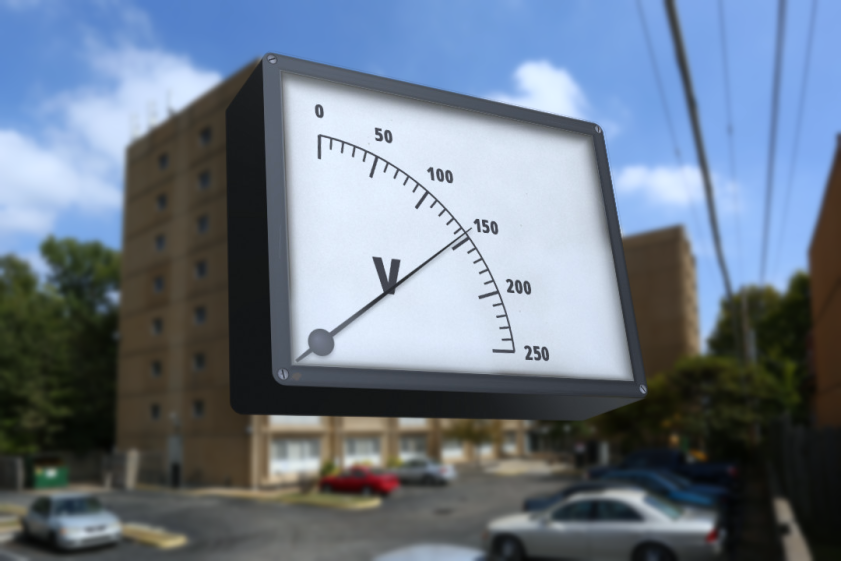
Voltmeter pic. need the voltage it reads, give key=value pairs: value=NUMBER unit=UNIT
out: value=145 unit=V
